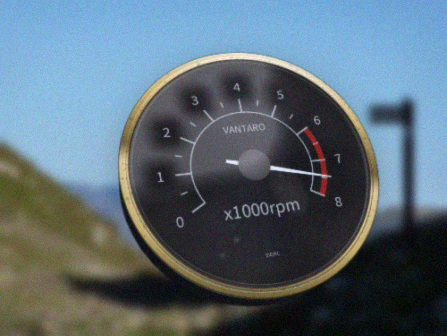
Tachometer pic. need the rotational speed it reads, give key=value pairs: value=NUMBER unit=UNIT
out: value=7500 unit=rpm
